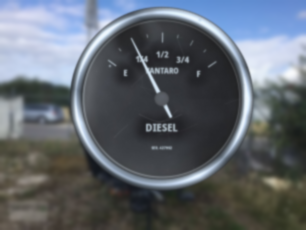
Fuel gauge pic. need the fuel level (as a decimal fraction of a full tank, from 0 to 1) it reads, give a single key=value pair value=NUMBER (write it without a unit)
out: value=0.25
